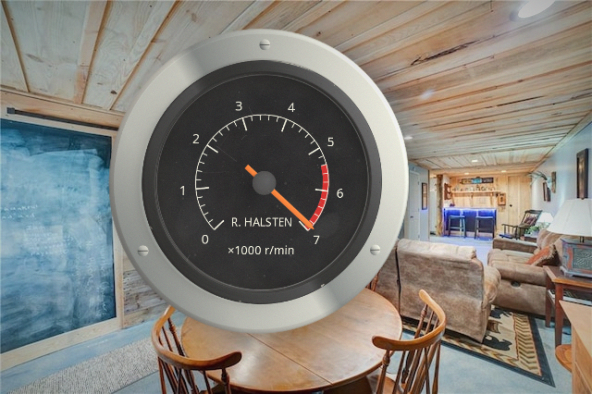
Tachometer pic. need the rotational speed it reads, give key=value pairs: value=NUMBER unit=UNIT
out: value=6900 unit=rpm
